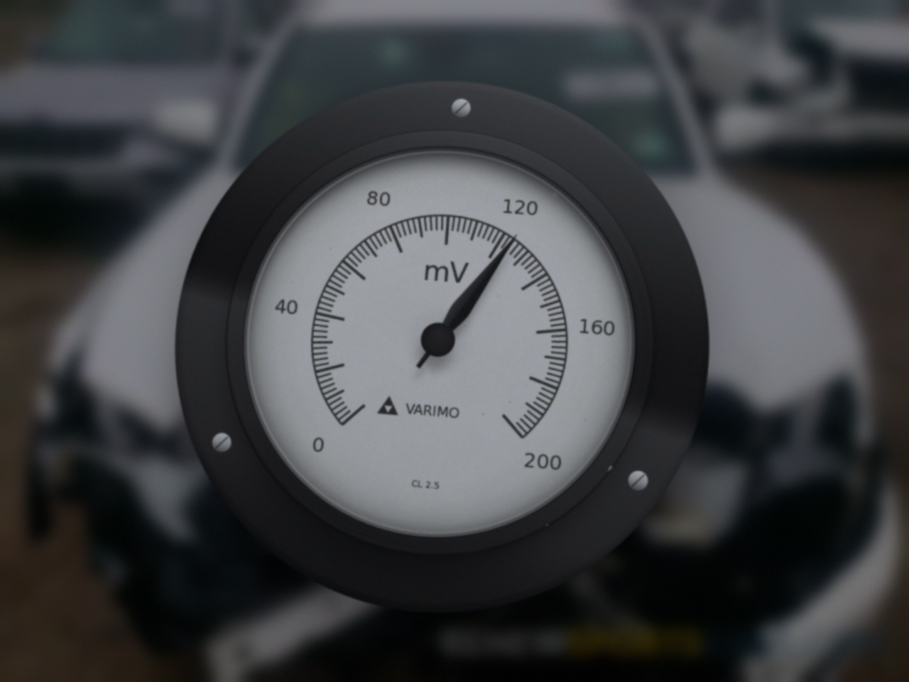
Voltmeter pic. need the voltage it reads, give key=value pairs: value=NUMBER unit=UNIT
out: value=124 unit=mV
